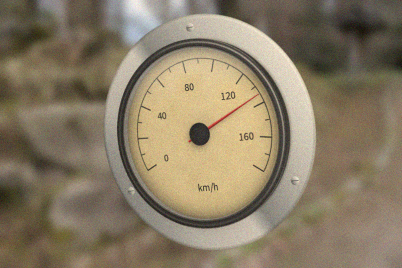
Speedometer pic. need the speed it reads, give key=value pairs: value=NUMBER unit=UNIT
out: value=135 unit=km/h
